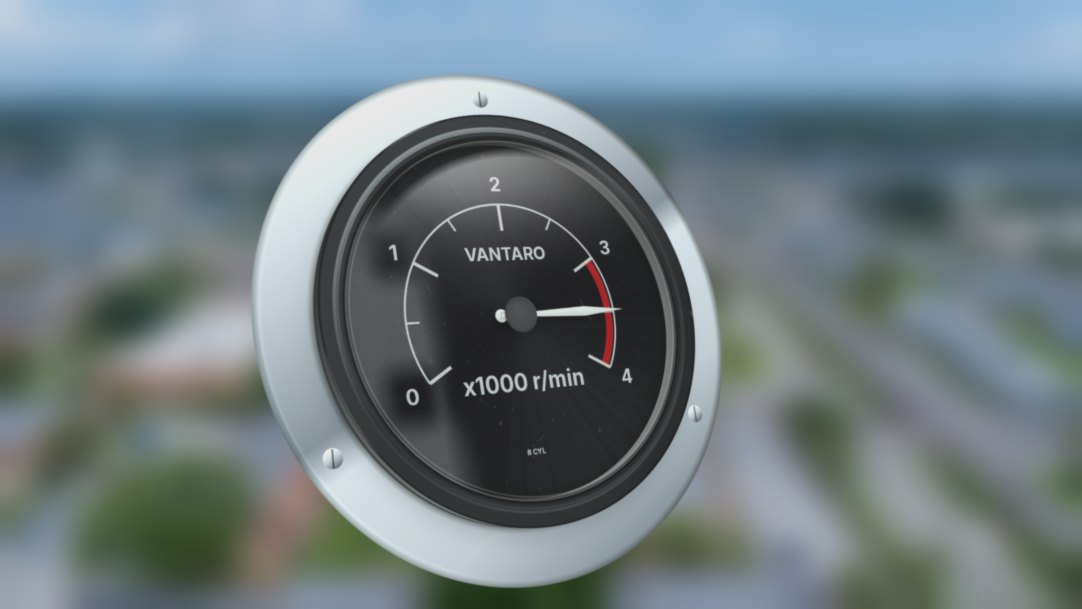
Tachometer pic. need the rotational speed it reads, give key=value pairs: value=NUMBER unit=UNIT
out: value=3500 unit=rpm
